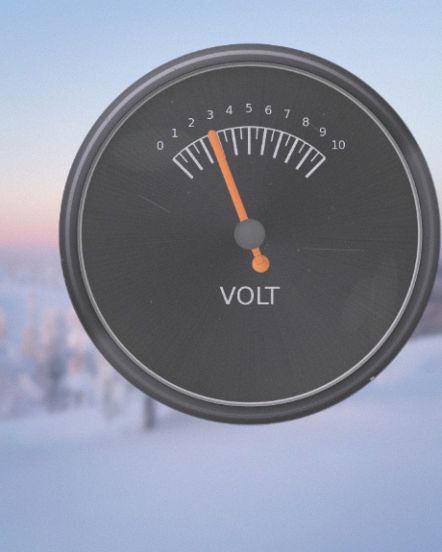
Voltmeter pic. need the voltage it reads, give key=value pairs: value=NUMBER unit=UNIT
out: value=2.75 unit=V
